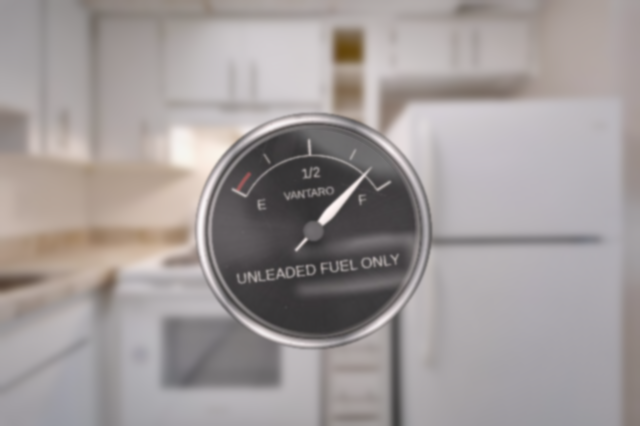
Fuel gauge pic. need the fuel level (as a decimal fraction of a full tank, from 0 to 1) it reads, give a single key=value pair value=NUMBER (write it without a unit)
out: value=0.875
